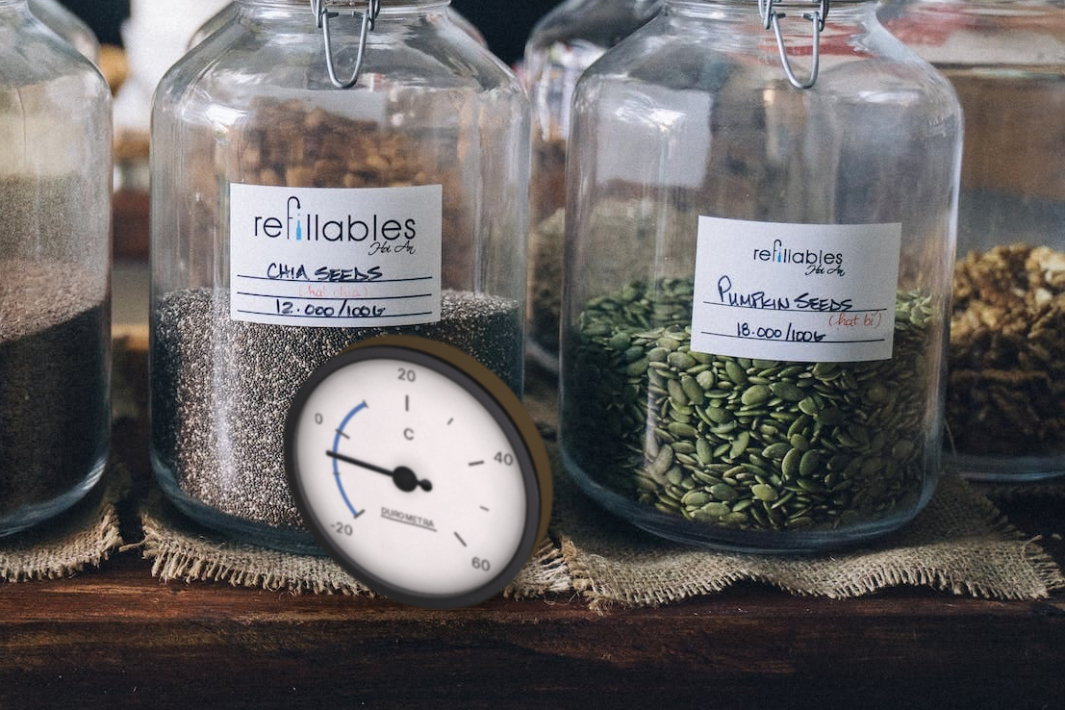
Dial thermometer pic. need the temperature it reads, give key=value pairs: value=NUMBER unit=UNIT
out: value=-5 unit=°C
